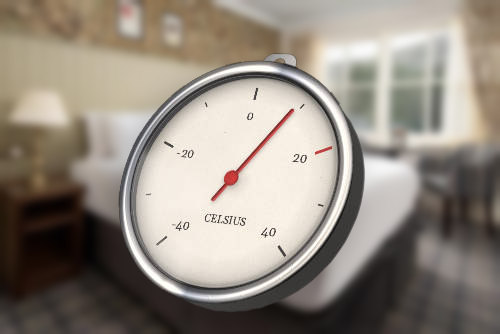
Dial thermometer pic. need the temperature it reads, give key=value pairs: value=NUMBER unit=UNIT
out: value=10 unit=°C
